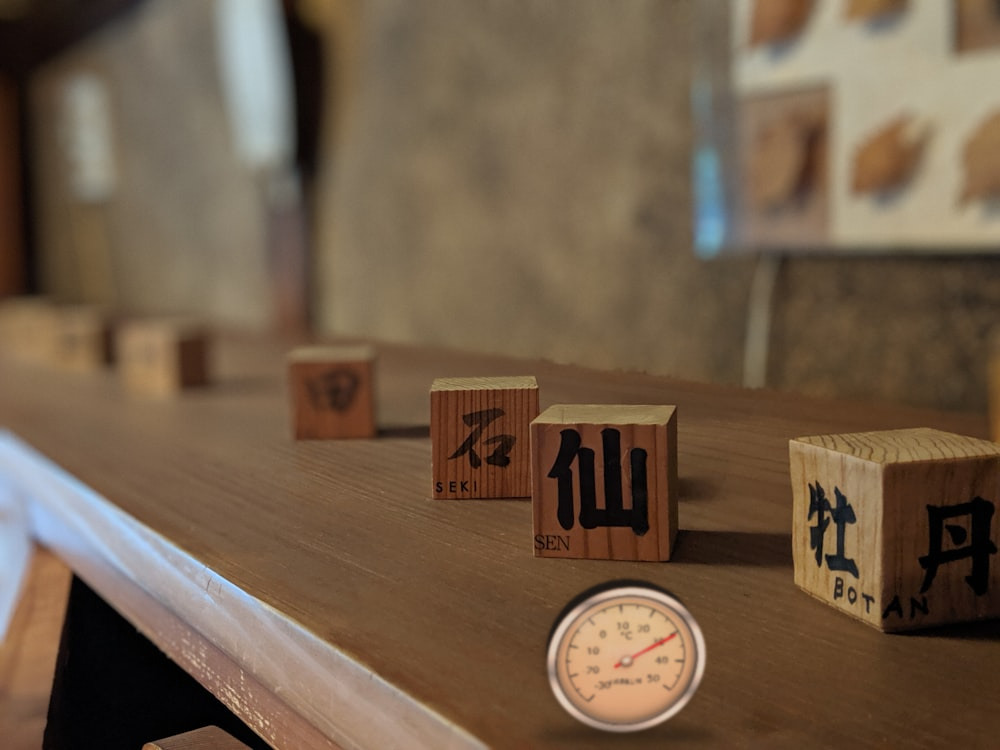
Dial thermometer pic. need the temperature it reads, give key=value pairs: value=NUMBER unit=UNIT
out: value=30 unit=°C
